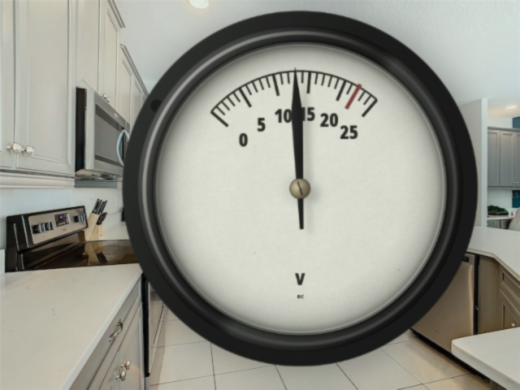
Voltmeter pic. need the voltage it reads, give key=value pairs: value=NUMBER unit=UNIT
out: value=13 unit=V
